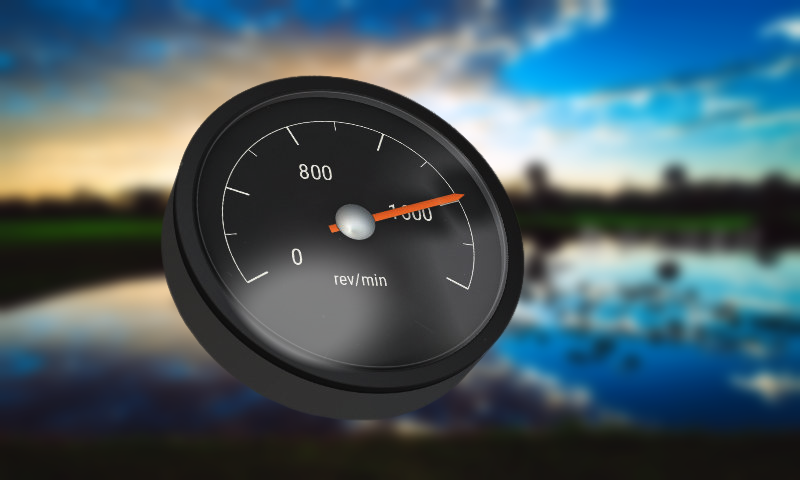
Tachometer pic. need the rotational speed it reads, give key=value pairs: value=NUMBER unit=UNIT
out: value=1600 unit=rpm
